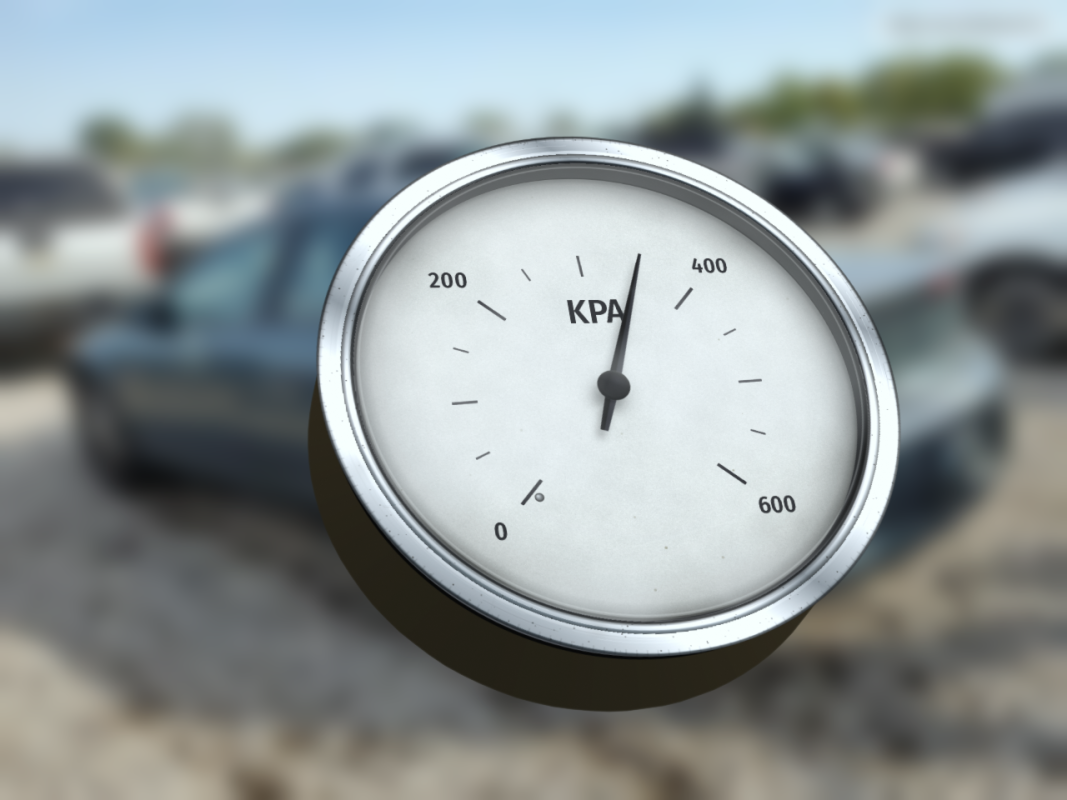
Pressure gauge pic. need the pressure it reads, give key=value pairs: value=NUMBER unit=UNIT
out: value=350 unit=kPa
